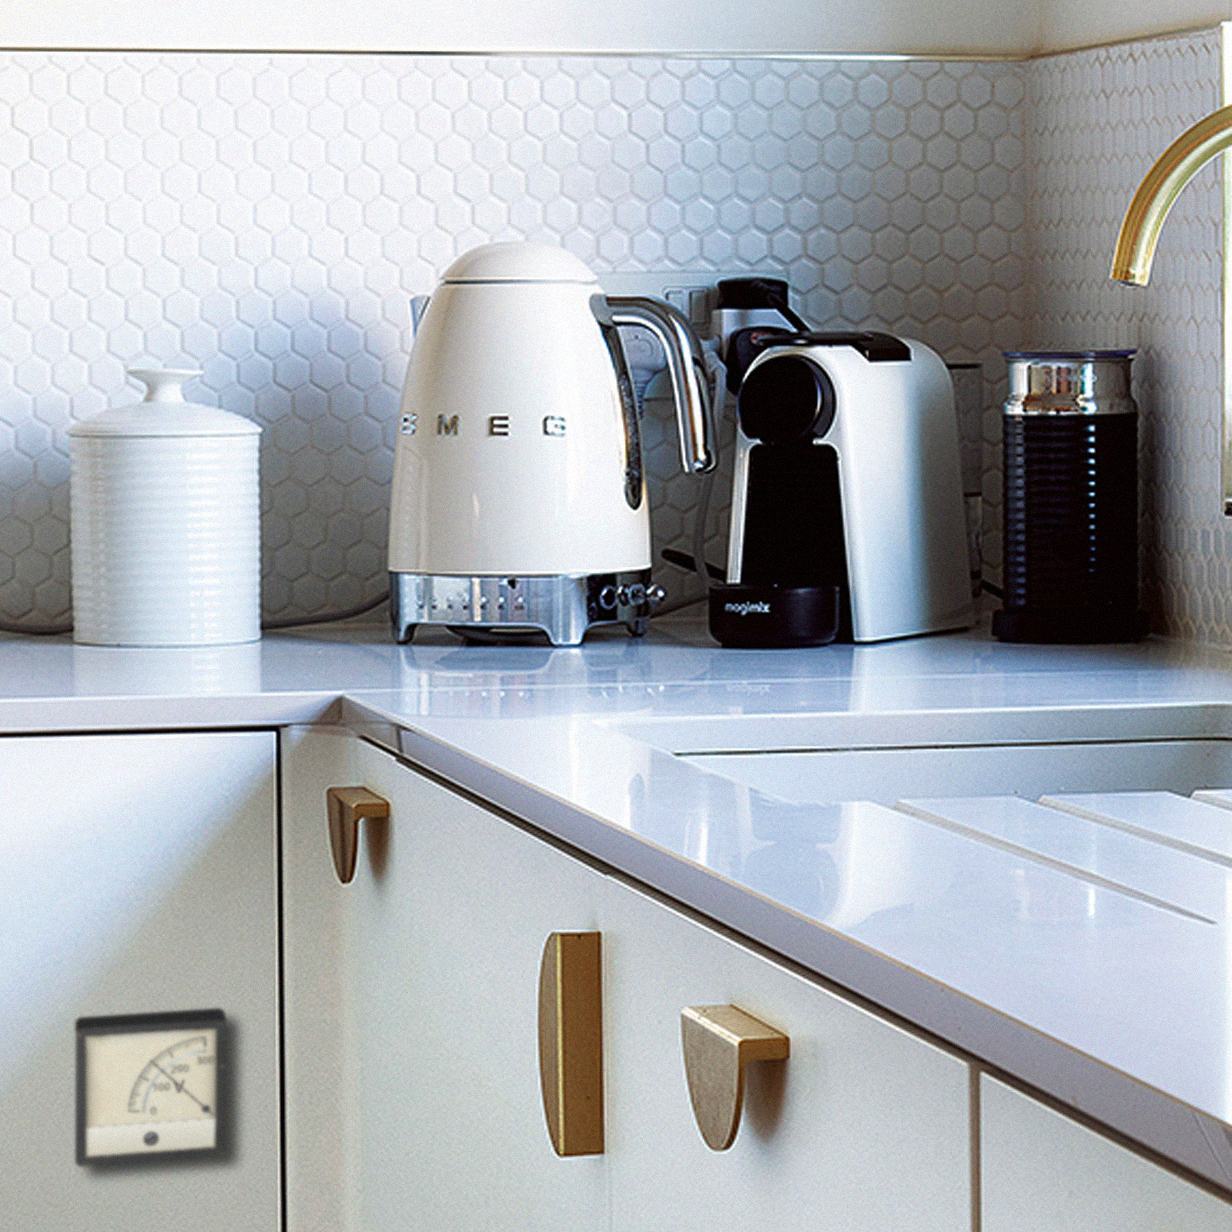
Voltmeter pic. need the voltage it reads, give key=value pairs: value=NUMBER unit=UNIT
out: value=150 unit=V
